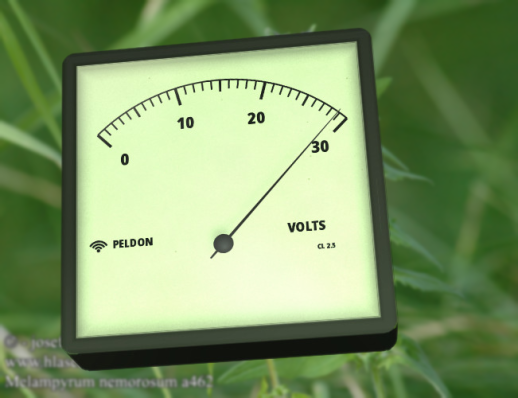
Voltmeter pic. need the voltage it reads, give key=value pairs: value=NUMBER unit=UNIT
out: value=29 unit=V
